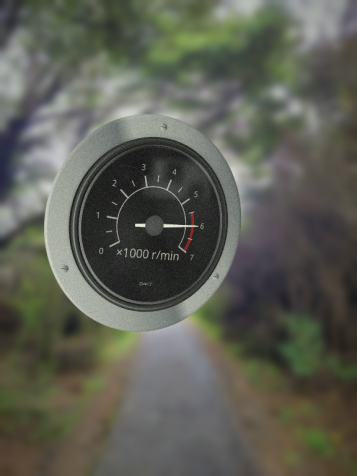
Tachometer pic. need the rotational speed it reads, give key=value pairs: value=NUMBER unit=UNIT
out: value=6000 unit=rpm
